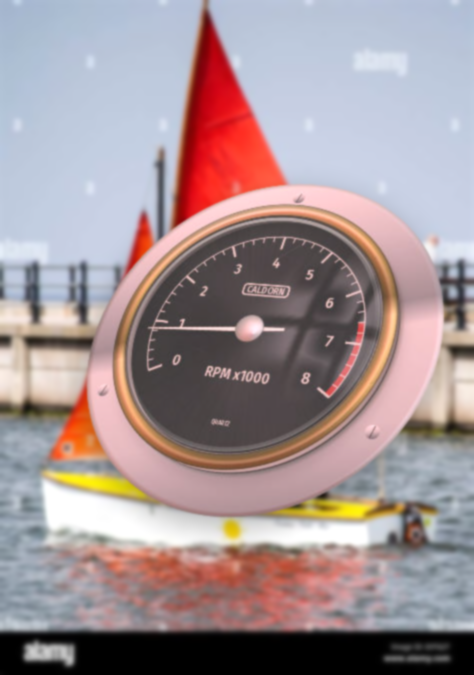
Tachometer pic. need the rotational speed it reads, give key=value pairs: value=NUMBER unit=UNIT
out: value=800 unit=rpm
